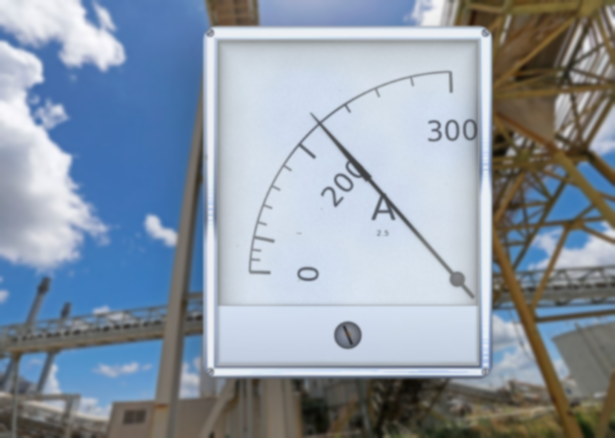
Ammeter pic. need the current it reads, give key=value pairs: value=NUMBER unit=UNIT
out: value=220 unit=A
